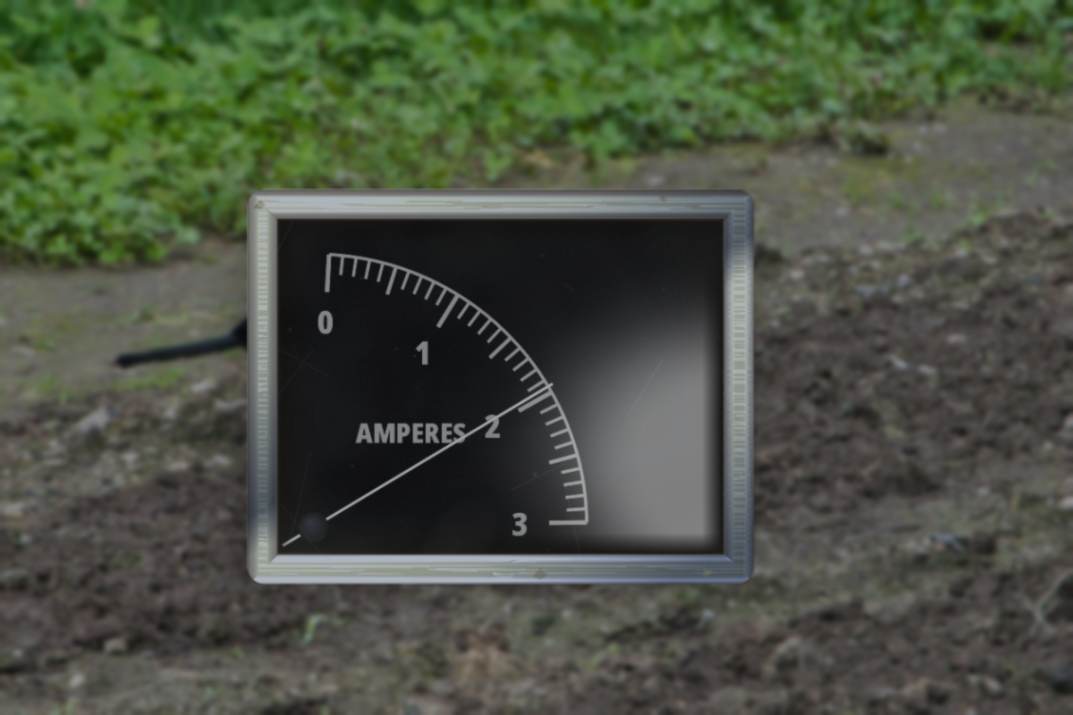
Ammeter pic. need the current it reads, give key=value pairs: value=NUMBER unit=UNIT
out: value=1.95 unit=A
